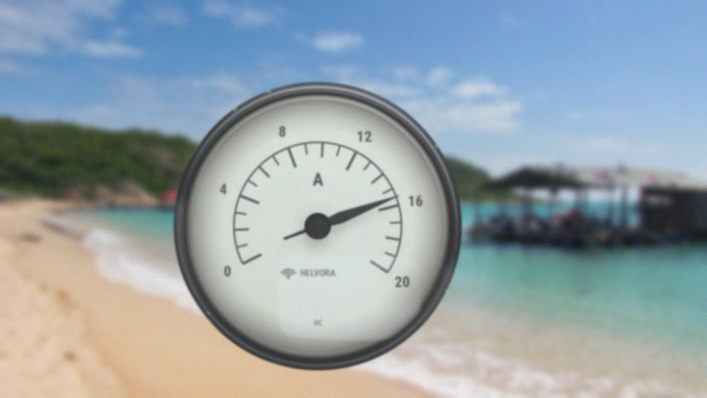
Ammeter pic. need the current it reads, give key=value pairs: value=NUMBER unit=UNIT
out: value=15.5 unit=A
